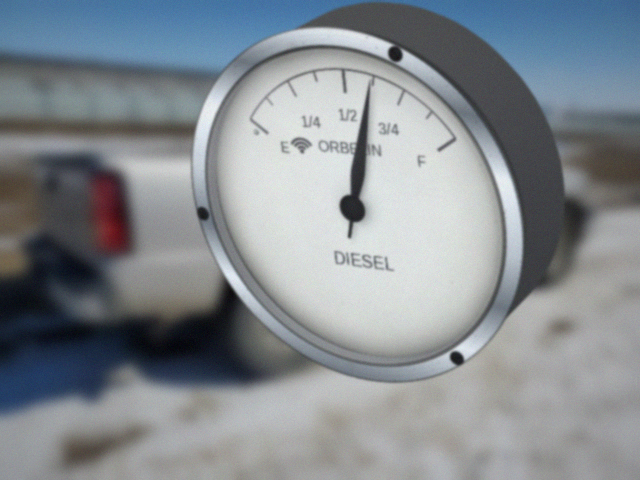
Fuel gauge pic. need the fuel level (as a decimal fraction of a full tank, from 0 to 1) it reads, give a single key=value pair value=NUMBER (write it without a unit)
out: value=0.625
